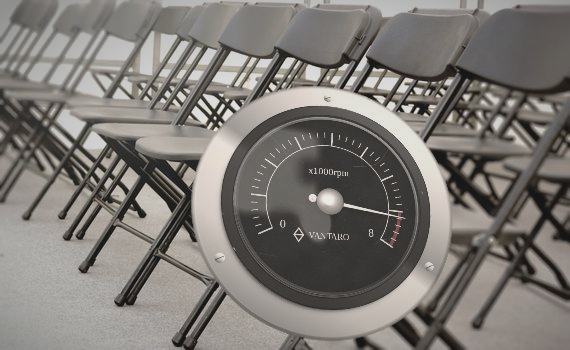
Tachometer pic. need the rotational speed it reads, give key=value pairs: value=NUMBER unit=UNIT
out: value=7200 unit=rpm
